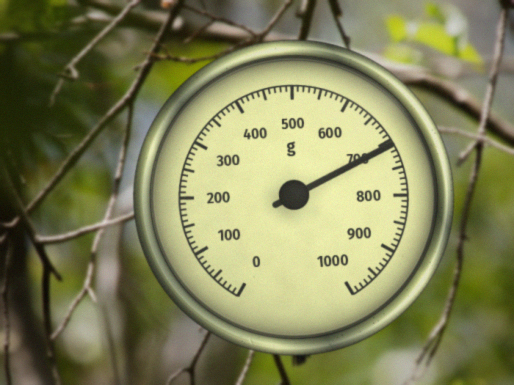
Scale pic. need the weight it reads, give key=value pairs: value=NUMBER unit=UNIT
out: value=710 unit=g
